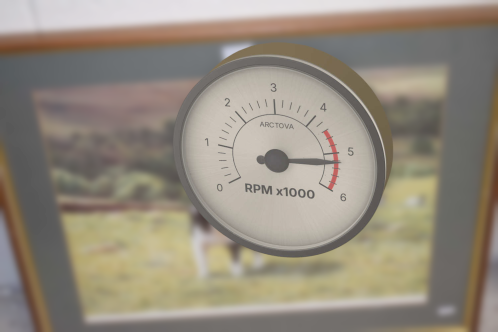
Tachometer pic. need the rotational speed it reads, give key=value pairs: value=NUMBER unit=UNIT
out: value=5200 unit=rpm
